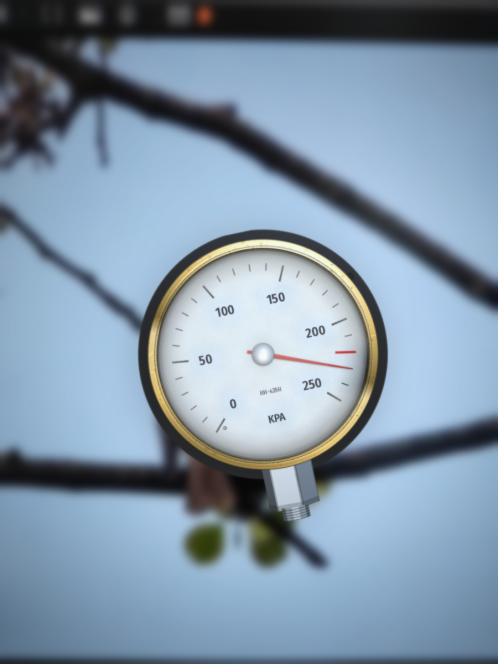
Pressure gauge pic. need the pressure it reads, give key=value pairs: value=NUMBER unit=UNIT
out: value=230 unit=kPa
